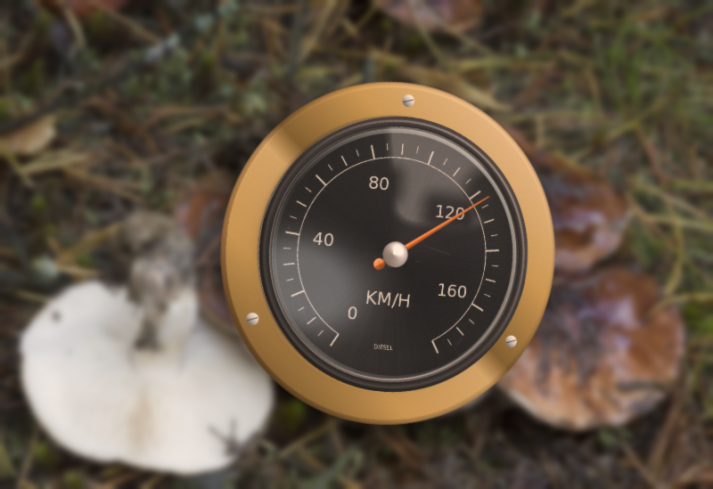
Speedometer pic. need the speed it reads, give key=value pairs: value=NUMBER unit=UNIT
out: value=122.5 unit=km/h
